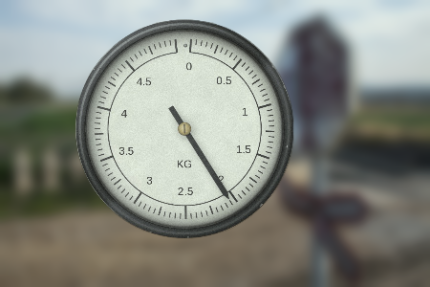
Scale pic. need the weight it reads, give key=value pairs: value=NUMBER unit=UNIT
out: value=2.05 unit=kg
